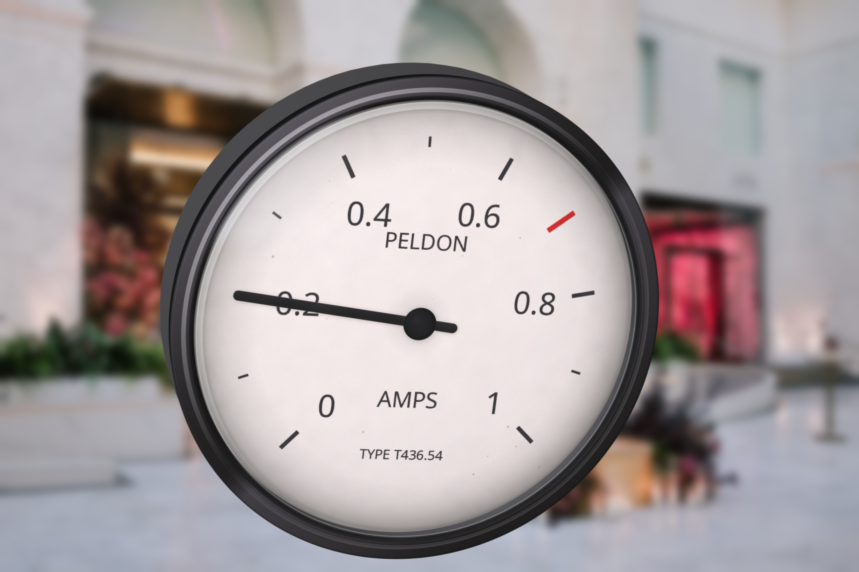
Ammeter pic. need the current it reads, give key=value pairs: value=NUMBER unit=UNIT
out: value=0.2 unit=A
